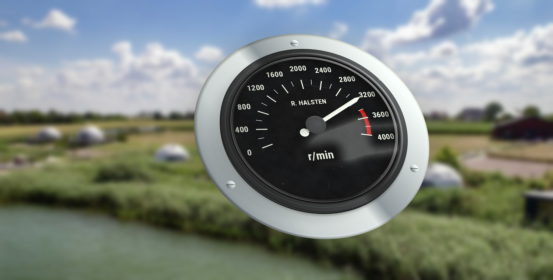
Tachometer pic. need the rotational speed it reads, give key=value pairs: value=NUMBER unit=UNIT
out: value=3200 unit=rpm
